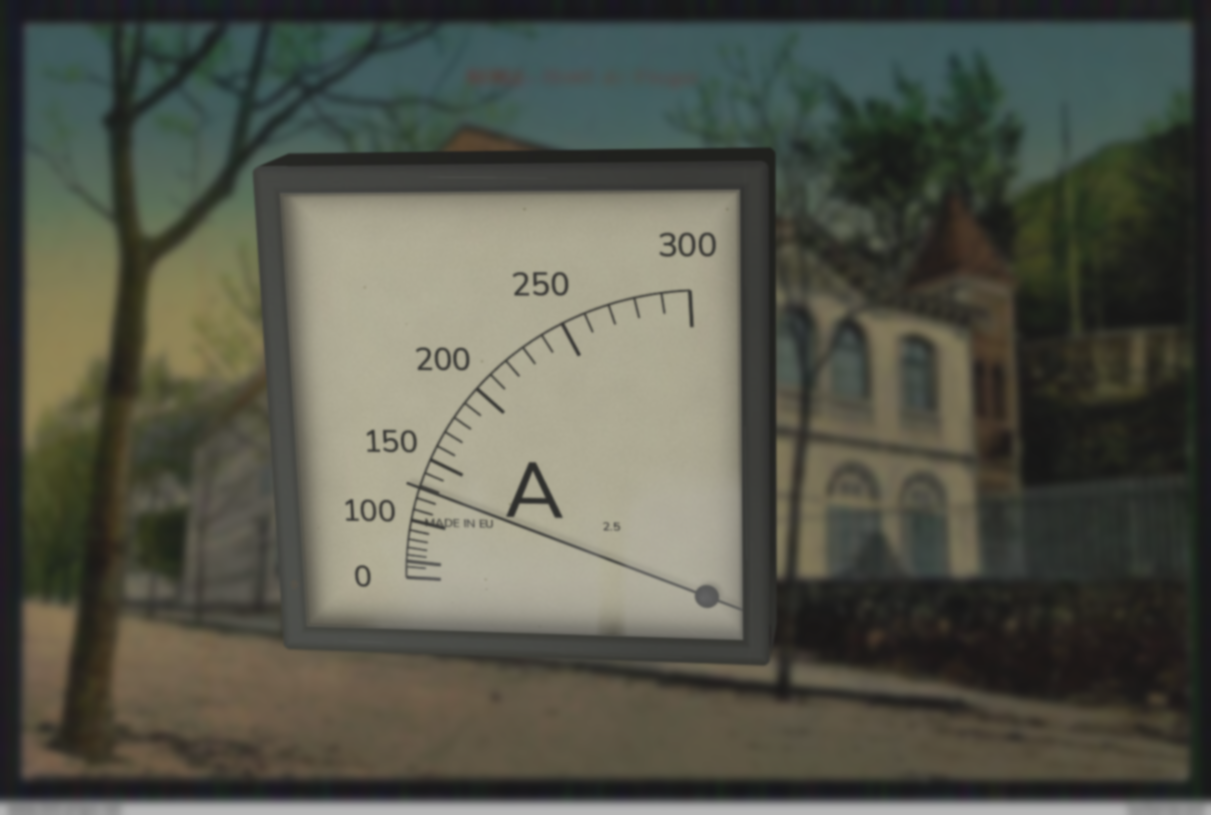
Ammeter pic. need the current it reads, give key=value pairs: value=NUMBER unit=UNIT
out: value=130 unit=A
